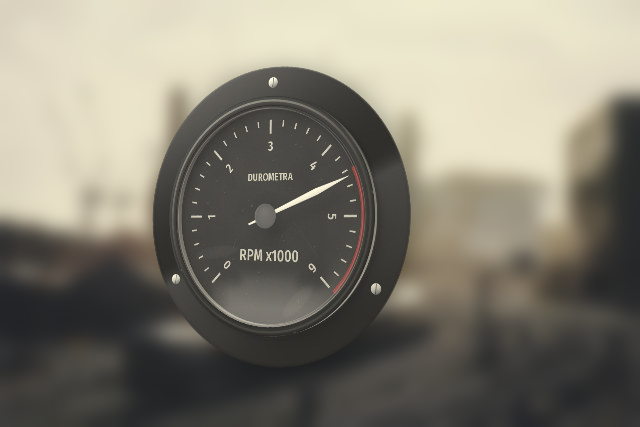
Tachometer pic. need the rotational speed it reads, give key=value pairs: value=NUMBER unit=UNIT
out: value=4500 unit=rpm
